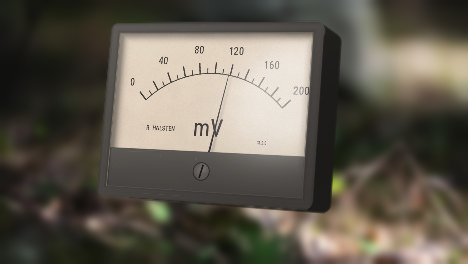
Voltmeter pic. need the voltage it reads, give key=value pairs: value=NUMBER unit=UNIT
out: value=120 unit=mV
